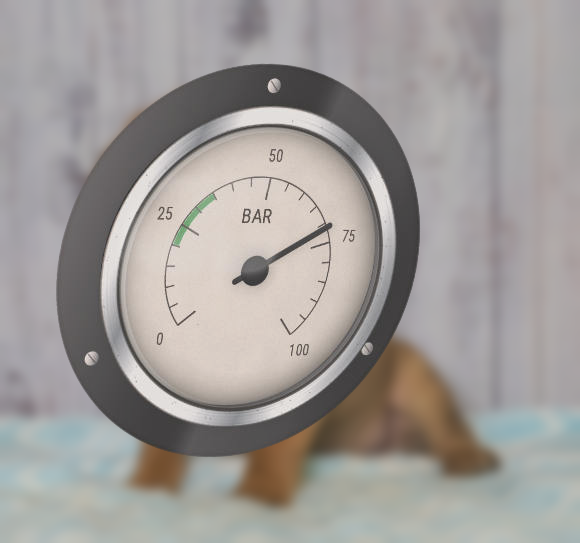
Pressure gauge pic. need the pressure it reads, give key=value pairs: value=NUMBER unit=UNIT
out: value=70 unit=bar
